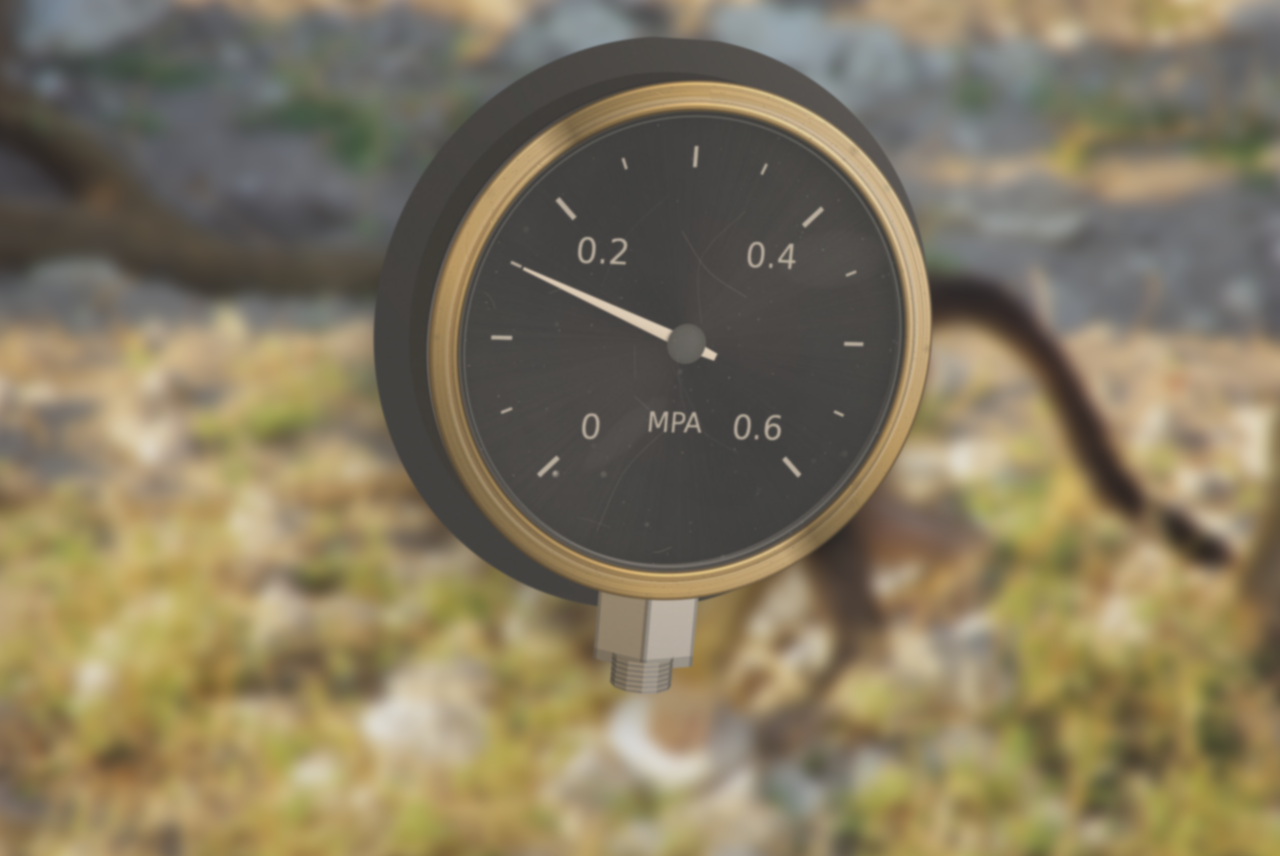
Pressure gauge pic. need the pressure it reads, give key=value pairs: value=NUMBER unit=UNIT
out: value=0.15 unit=MPa
